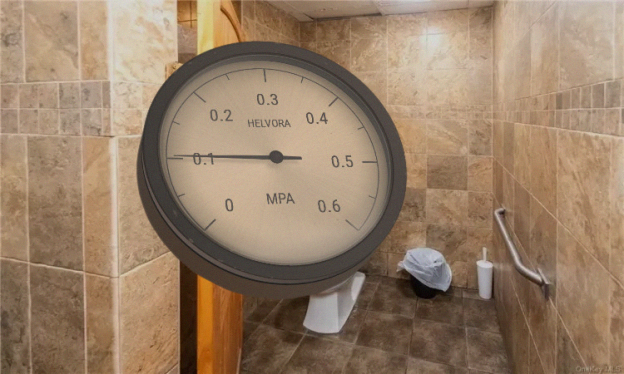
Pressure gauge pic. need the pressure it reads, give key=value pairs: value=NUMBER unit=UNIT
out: value=0.1 unit=MPa
